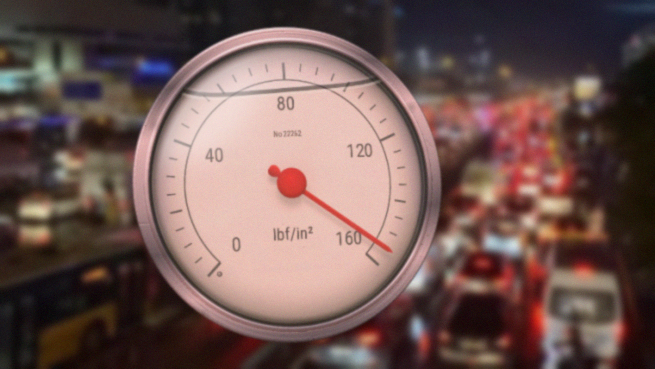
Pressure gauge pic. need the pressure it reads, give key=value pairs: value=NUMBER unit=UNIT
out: value=155 unit=psi
